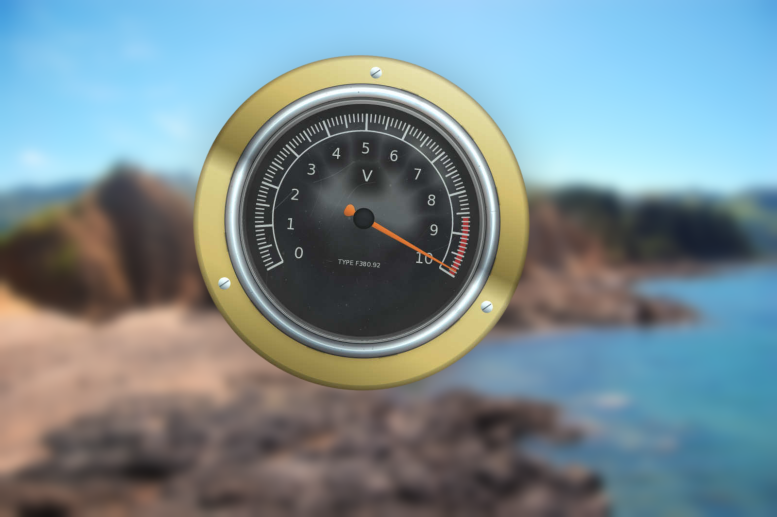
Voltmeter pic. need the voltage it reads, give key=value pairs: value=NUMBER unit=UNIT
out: value=9.9 unit=V
